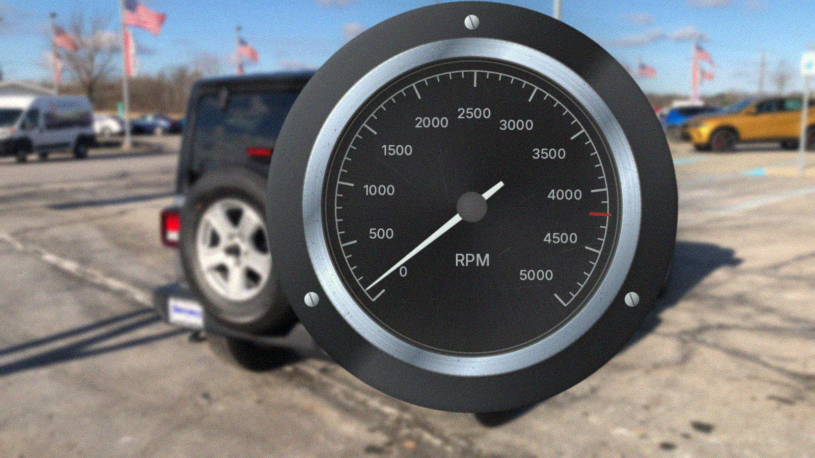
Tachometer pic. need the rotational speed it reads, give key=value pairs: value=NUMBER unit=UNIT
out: value=100 unit=rpm
